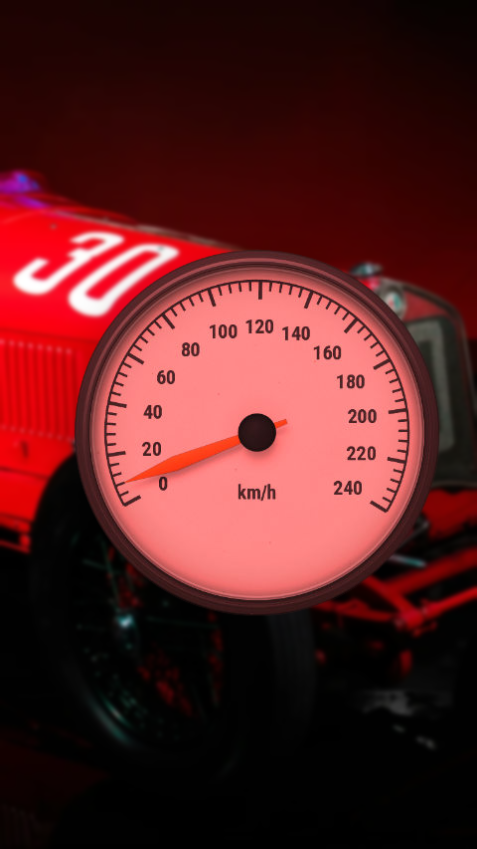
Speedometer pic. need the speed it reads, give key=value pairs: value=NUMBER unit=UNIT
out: value=8 unit=km/h
